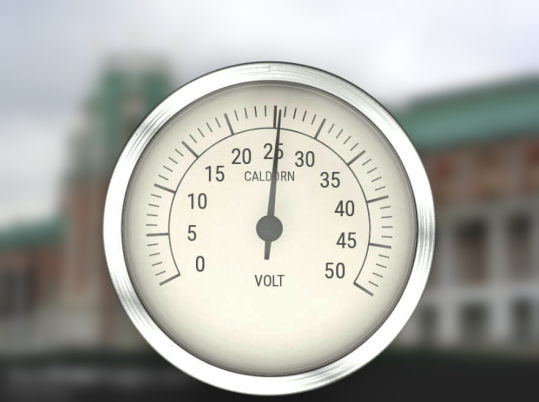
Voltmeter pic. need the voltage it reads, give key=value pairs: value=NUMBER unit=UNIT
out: value=25.5 unit=V
